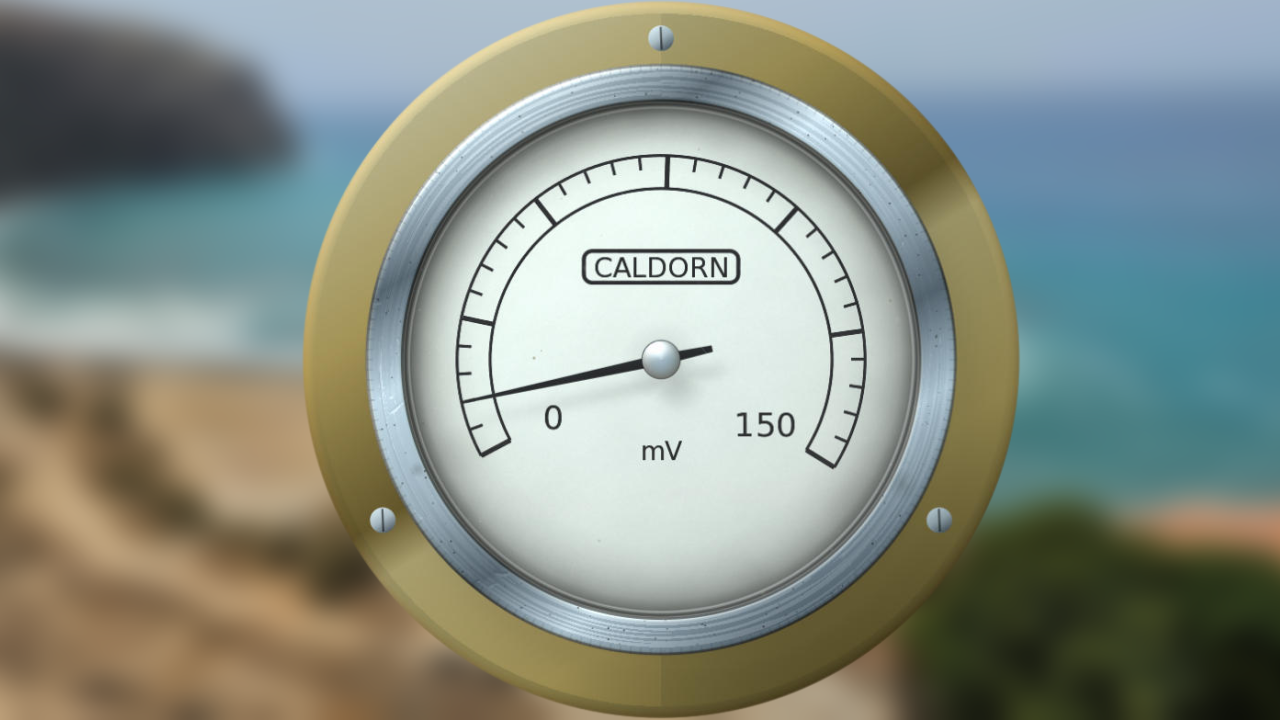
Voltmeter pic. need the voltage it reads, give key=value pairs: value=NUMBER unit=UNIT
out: value=10 unit=mV
